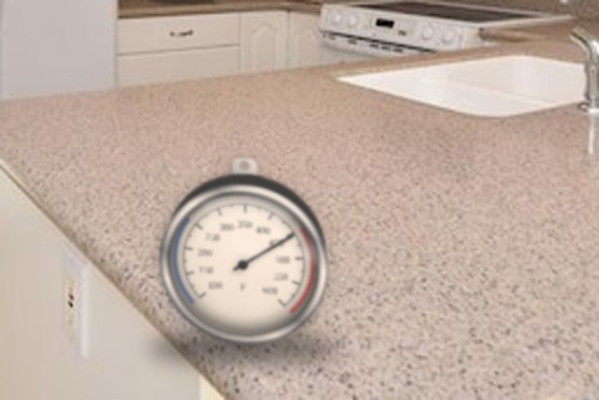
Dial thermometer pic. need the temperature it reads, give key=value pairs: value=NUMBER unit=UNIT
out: value=450 unit=°F
